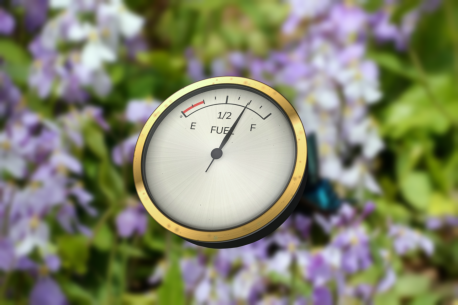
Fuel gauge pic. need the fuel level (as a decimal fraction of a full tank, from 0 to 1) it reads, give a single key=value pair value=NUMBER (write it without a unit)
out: value=0.75
